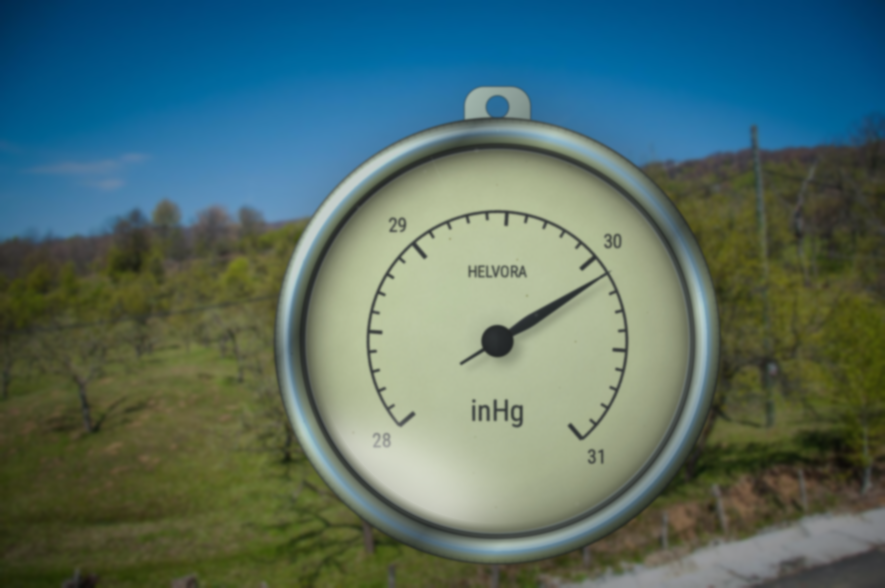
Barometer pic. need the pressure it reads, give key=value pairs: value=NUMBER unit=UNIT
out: value=30.1 unit=inHg
